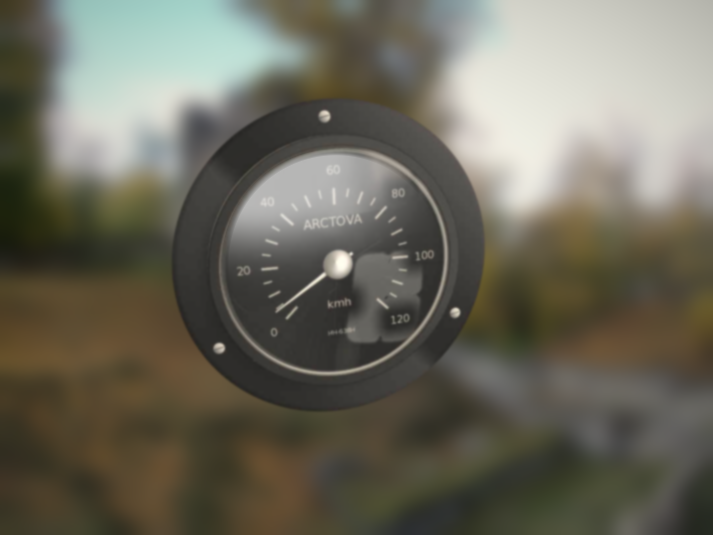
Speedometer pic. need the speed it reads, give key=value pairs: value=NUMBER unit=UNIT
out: value=5 unit=km/h
